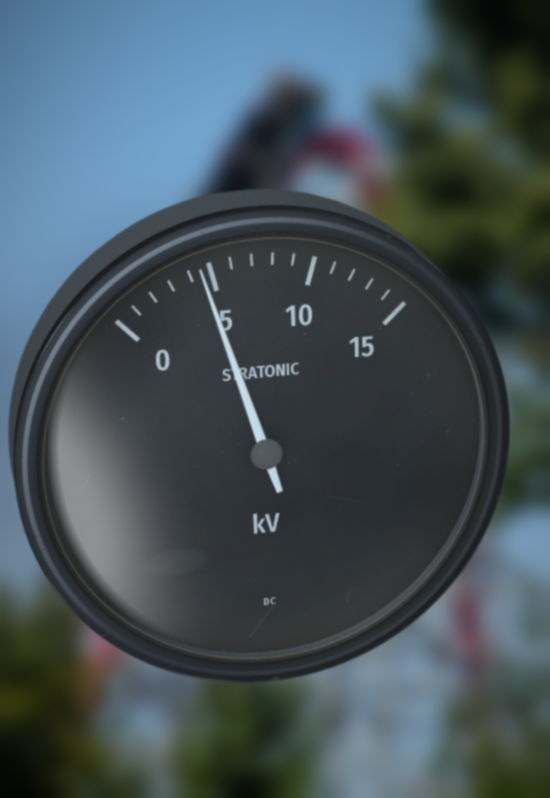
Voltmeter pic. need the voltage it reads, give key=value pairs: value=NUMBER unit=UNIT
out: value=4.5 unit=kV
